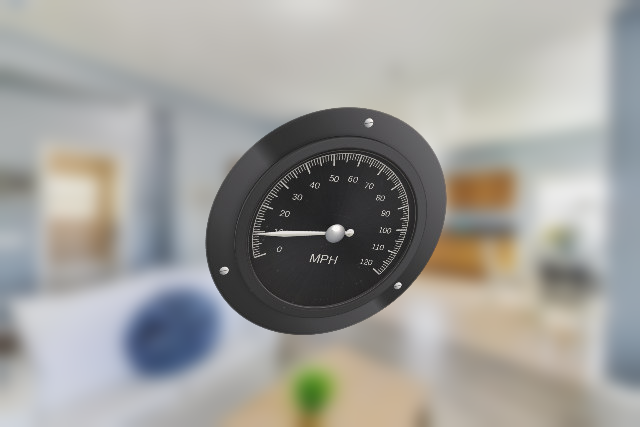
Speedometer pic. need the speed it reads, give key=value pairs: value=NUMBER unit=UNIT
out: value=10 unit=mph
